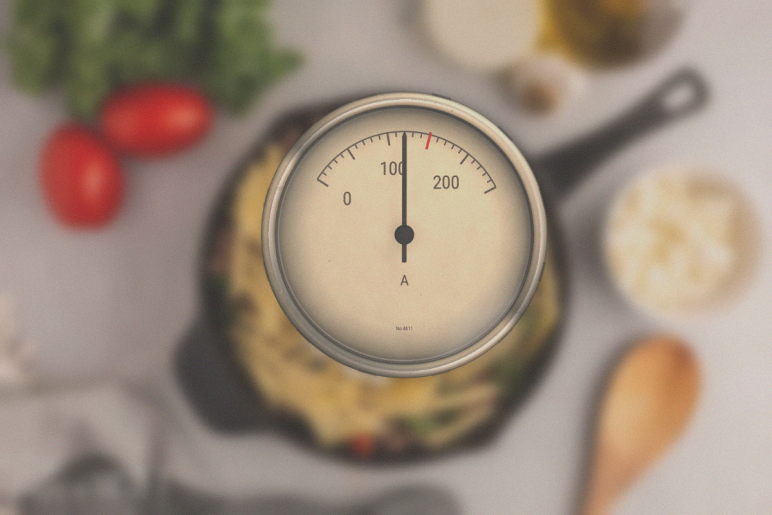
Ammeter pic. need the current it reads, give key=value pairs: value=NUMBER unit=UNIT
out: value=120 unit=A
